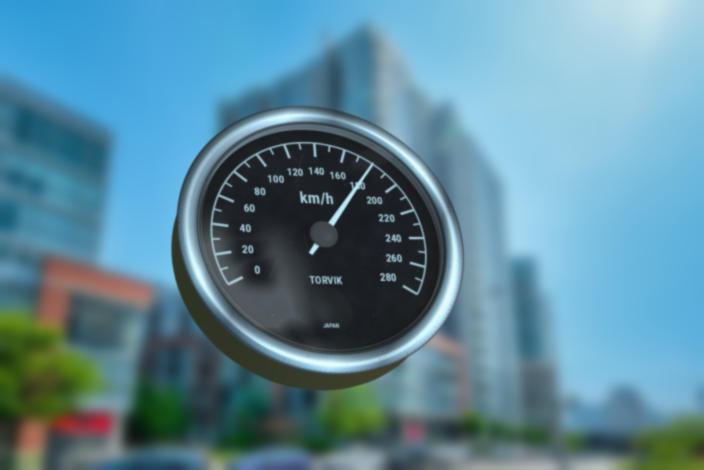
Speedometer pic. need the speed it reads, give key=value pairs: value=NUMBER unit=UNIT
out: value=180 unit=km/h
